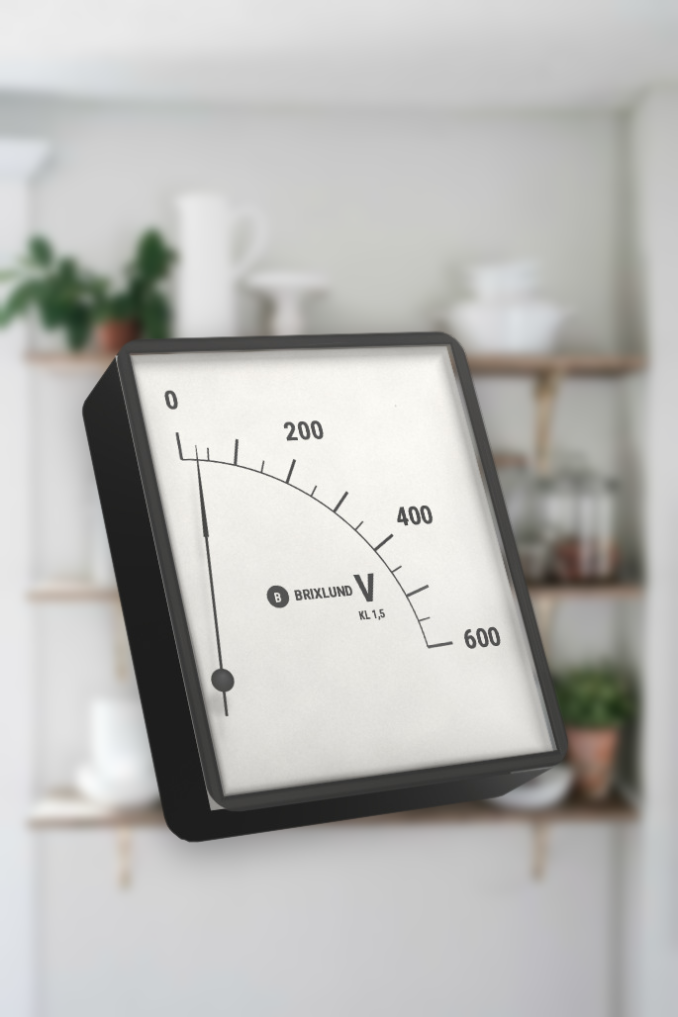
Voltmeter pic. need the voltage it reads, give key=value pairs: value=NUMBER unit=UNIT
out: value=25 unit=V
